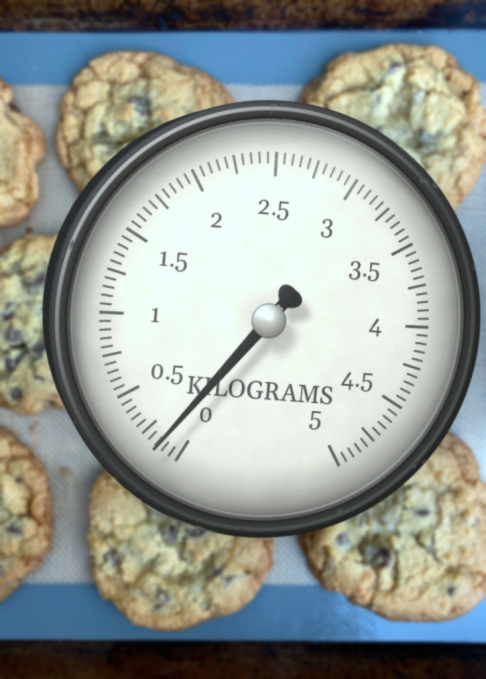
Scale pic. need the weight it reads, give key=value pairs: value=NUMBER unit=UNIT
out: value=0.15 unit=kg
